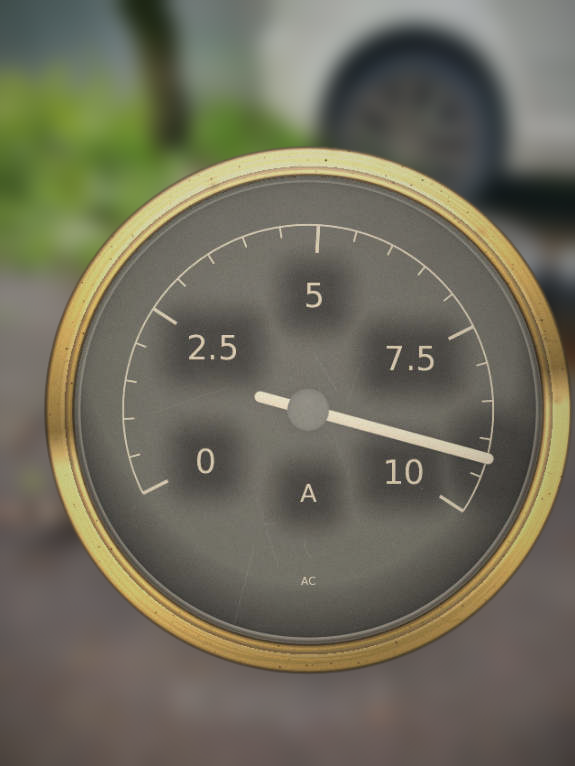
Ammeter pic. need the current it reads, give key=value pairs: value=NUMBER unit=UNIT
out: value=9.25 unit=A
